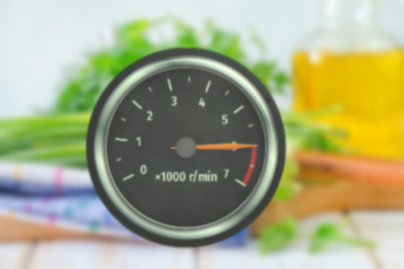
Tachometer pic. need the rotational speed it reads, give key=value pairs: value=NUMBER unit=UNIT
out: value=6000 unit=rpm
